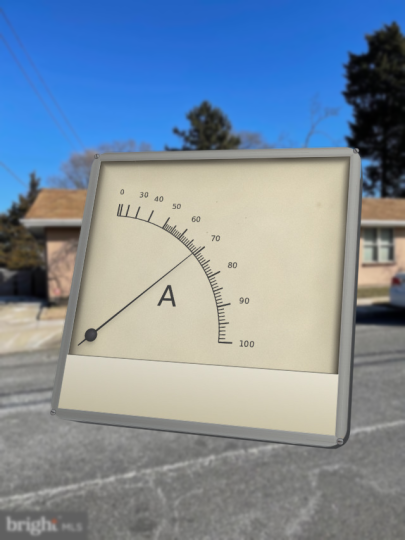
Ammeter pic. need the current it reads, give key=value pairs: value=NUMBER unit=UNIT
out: value=70 unit=A
